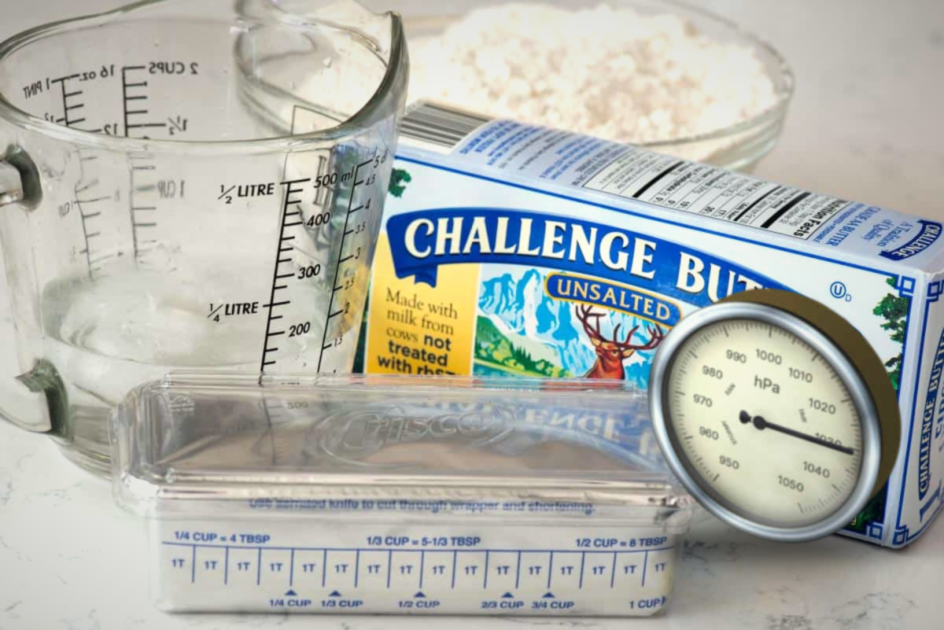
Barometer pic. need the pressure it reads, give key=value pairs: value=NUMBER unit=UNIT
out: value=1030 unit=hPa
